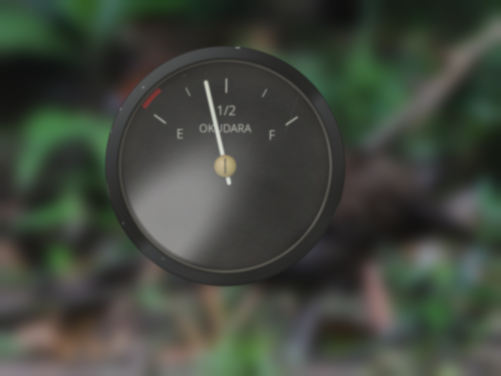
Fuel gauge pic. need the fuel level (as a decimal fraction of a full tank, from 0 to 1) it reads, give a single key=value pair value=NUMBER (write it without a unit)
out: value=0.375
